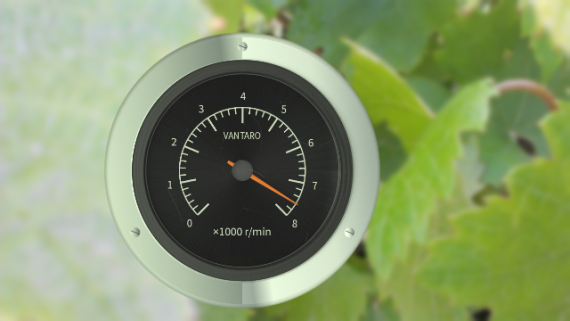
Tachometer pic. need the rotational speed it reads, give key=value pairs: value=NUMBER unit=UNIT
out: value=7600 unit=rpm
